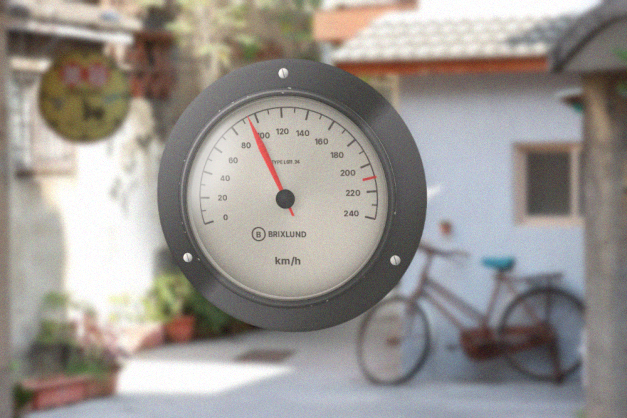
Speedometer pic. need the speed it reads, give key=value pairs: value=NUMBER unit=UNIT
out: value=95 unit=km/h
